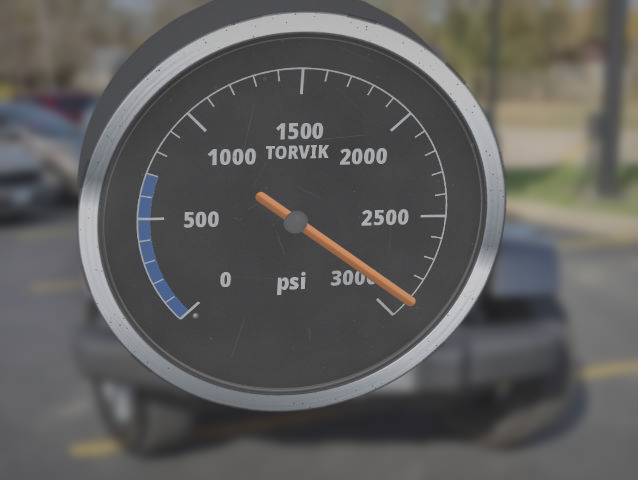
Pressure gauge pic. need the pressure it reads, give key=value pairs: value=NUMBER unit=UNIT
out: value=2900 unit=psi
